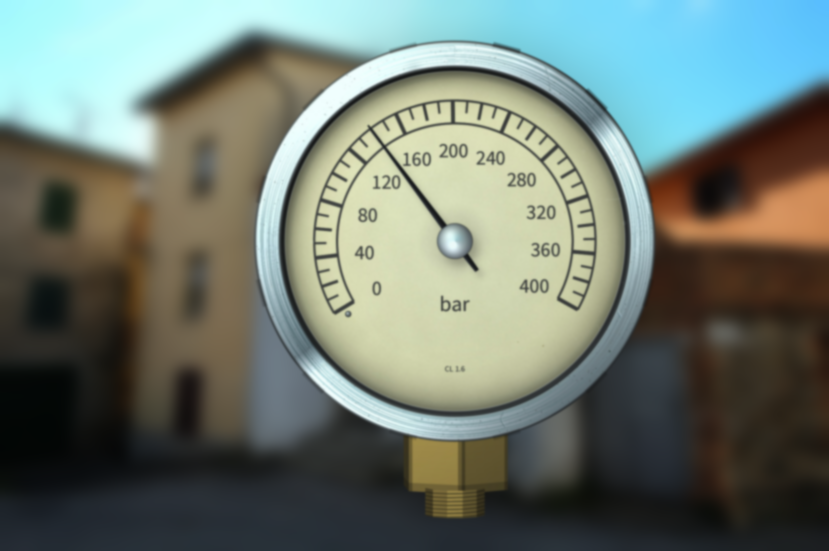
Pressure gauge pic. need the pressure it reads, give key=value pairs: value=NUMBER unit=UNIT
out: value=140 unit=bar
